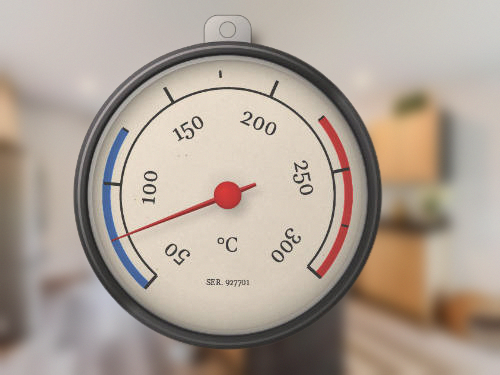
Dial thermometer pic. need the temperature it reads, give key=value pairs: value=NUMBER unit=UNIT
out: value=75 unit=°C
